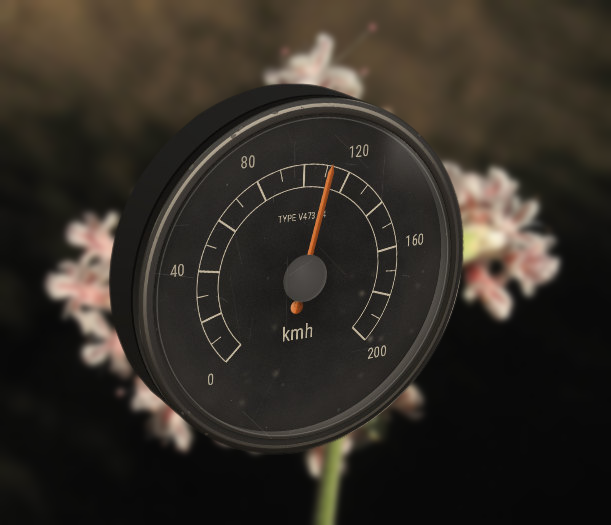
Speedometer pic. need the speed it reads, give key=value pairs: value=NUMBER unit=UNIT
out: value=110 unit=km/h
